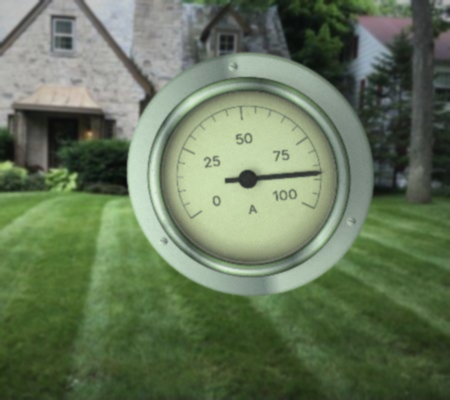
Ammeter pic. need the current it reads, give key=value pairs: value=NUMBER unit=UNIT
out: value=87.5 unit=A
